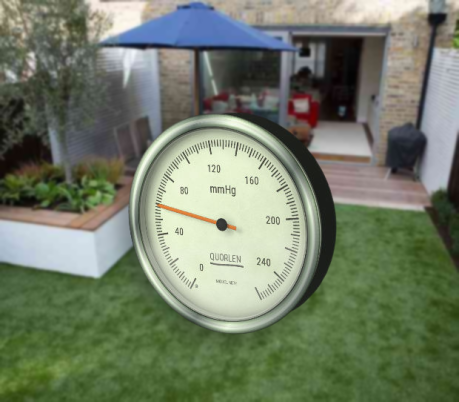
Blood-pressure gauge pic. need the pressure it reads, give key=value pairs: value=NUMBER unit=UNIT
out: value=60 unit=mmHg
